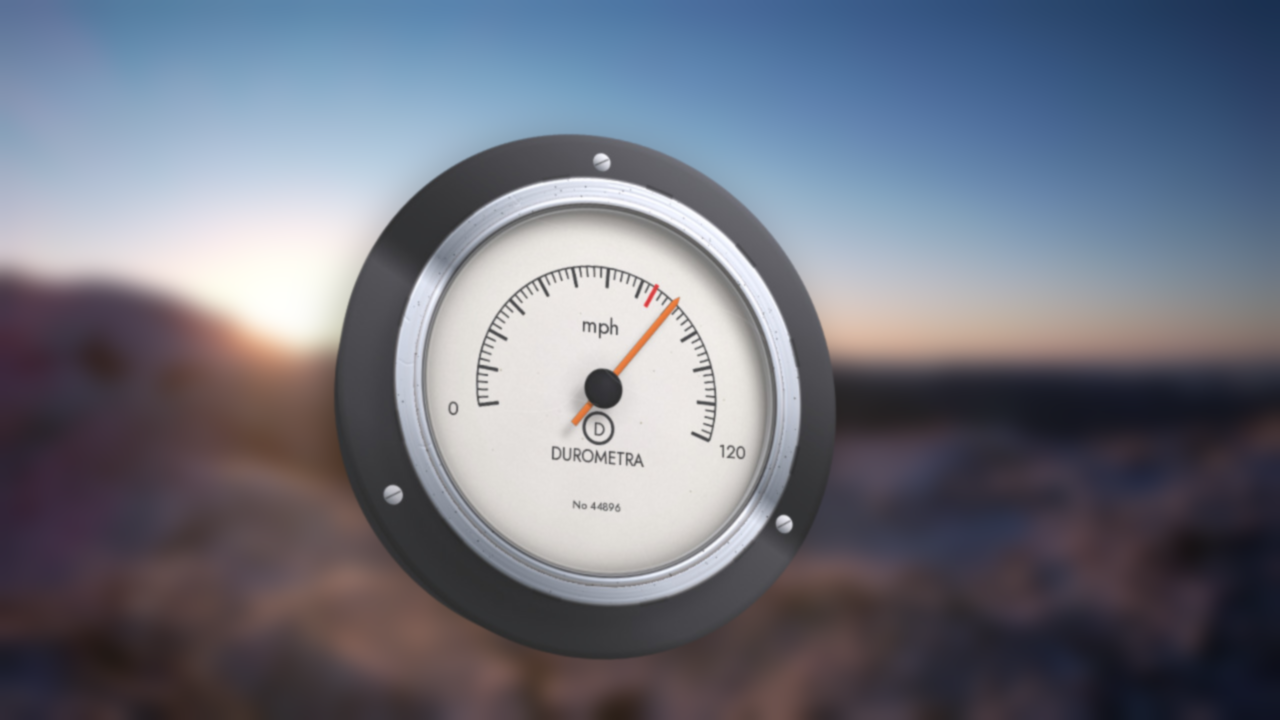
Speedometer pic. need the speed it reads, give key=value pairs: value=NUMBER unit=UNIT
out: value=80 unit=mph
